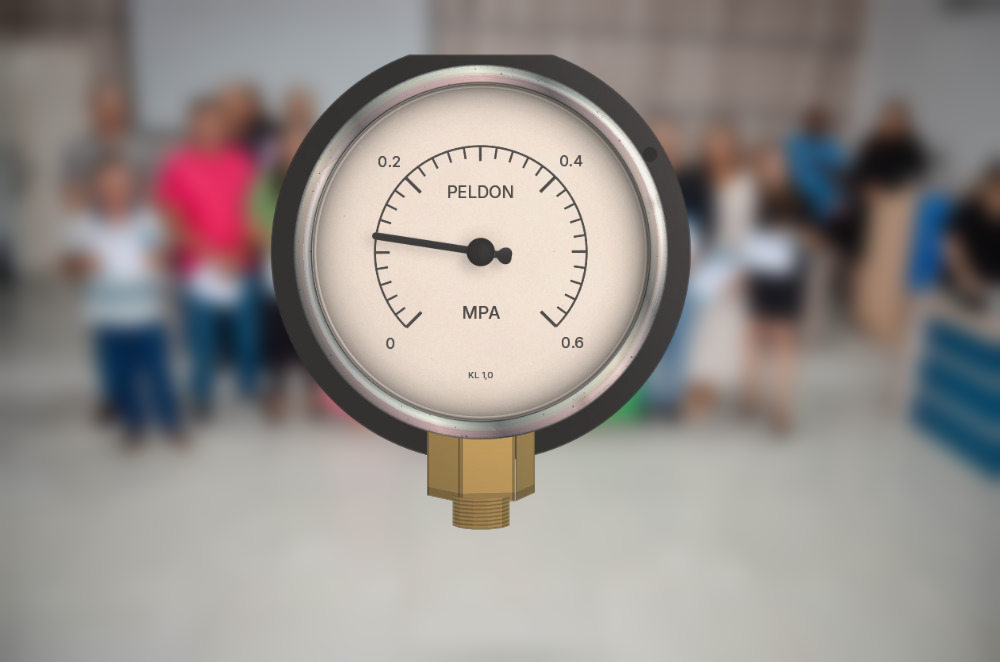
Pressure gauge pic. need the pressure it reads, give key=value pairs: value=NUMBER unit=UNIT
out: value=0.12 unit=MPa
